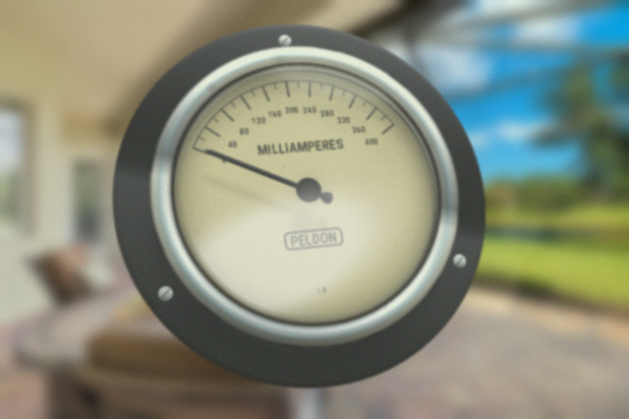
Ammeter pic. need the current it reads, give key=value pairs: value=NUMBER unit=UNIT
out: value=0 unit=mA
